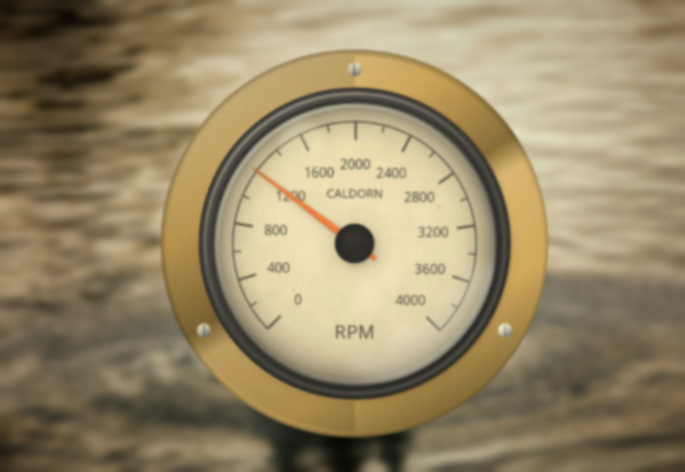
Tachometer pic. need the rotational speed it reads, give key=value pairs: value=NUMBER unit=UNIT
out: value=1200 unit=rpm
